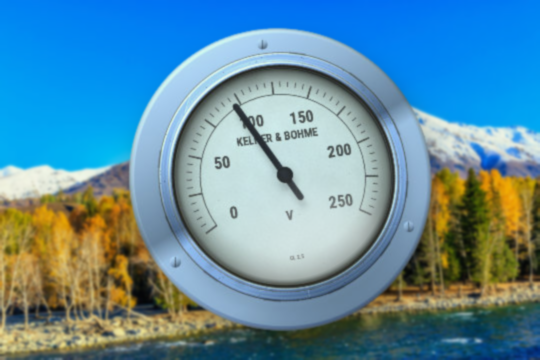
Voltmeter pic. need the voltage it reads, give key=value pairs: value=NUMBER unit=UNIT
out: value=95 unit=V
